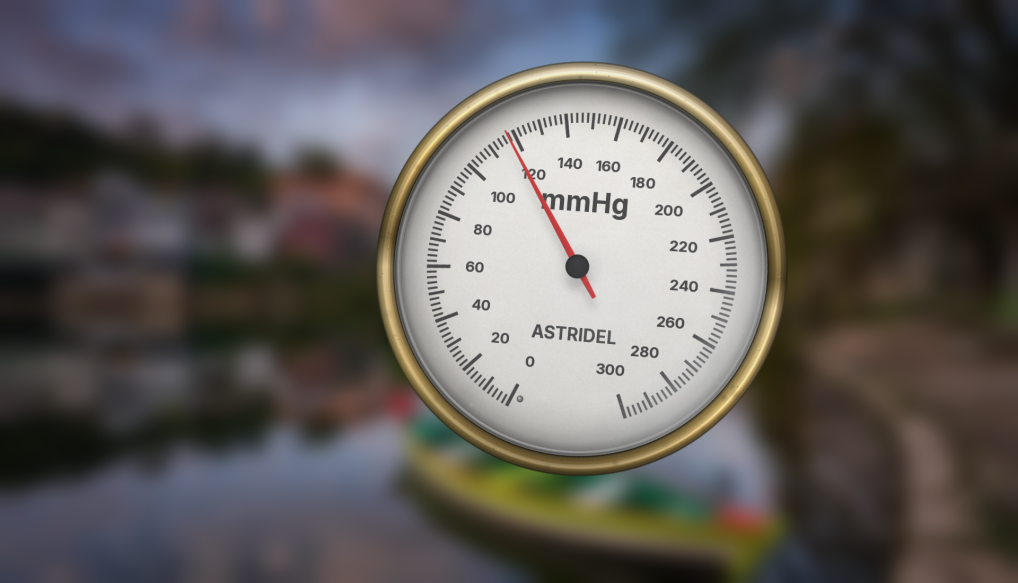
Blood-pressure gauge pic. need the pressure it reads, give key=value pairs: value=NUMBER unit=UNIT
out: value=118 unit=mmHg
